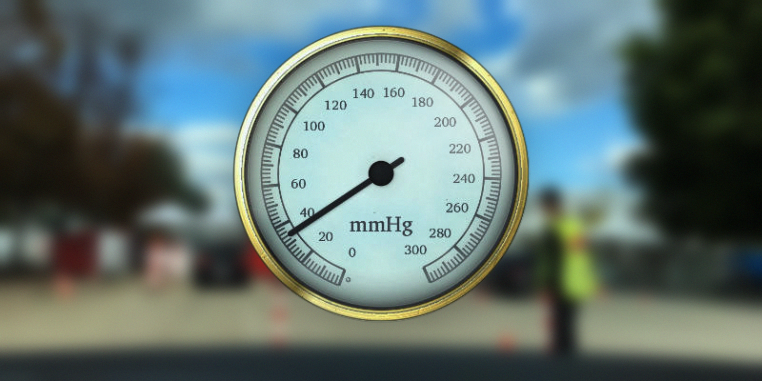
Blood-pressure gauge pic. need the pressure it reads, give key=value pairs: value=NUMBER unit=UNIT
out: value=34 unit=mmHg
